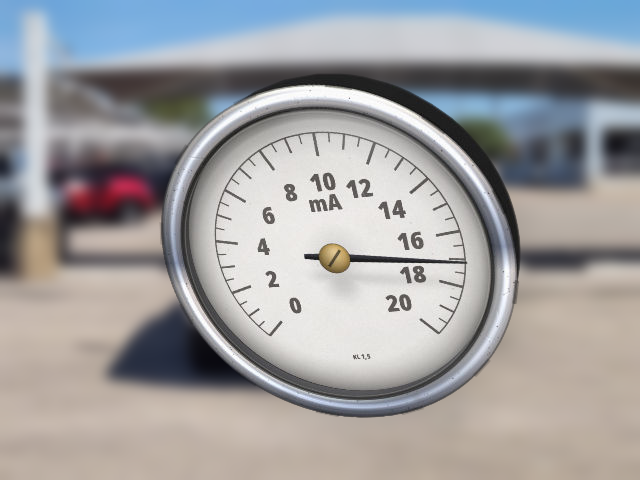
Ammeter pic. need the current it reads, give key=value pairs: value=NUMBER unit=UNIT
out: value=17 unit=mA
